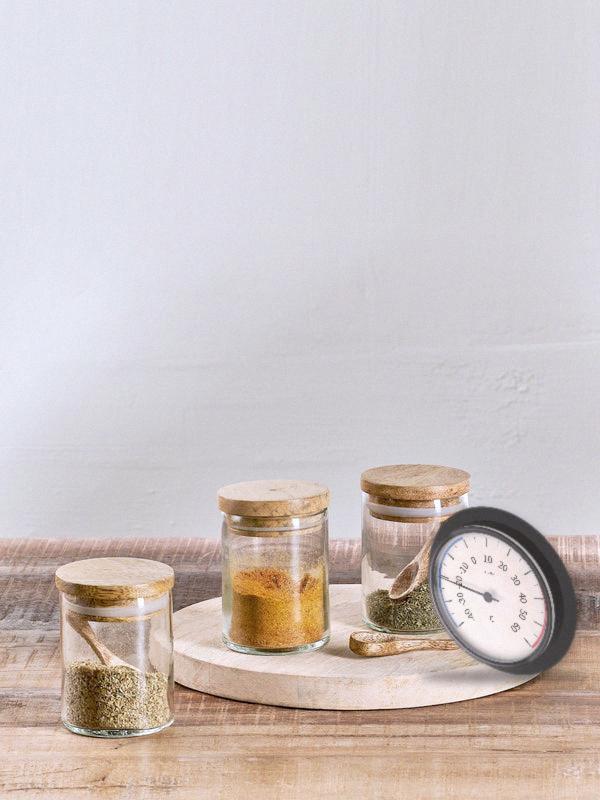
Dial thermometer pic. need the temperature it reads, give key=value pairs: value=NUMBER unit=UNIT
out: value=-20 unit=°C
